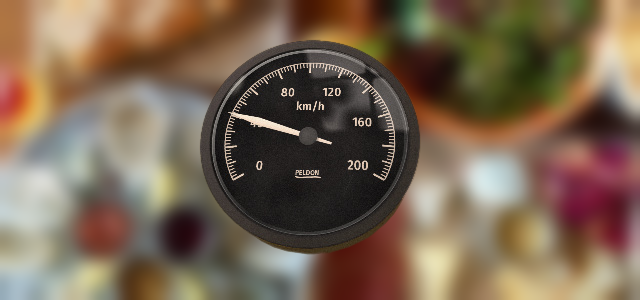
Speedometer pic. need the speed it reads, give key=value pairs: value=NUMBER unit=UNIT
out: value=40 unit=km/h
